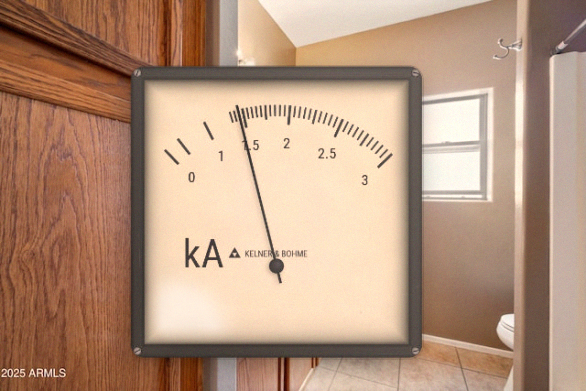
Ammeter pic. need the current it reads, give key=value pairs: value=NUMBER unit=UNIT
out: value=1.45 unit=kA
